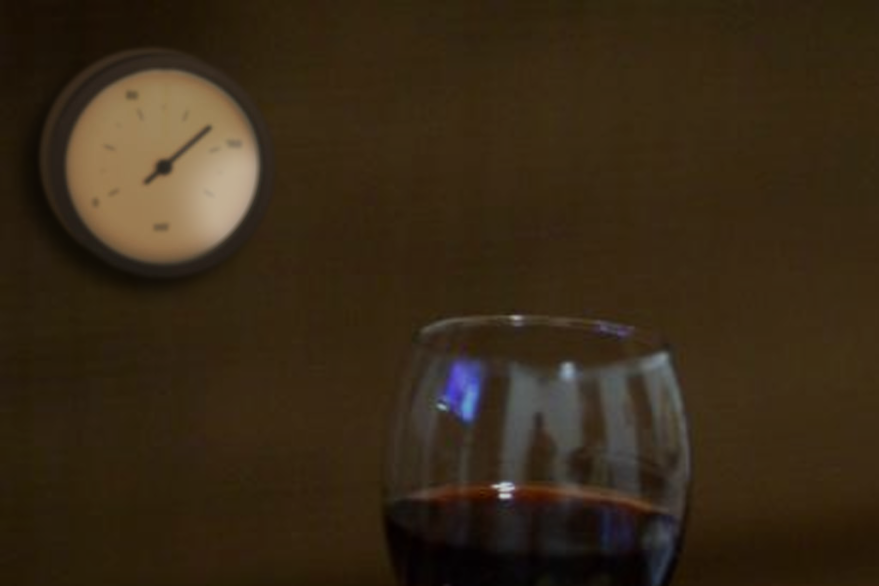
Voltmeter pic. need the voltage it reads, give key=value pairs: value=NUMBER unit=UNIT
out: value=140 unit=mV
